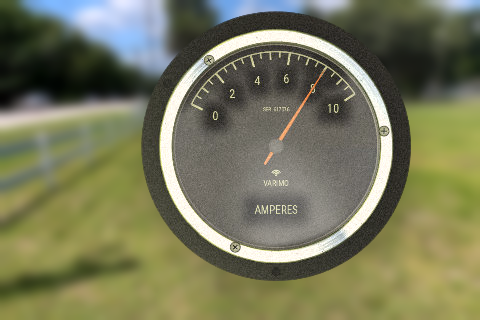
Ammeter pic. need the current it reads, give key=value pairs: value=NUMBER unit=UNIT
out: value=8 unit=A
